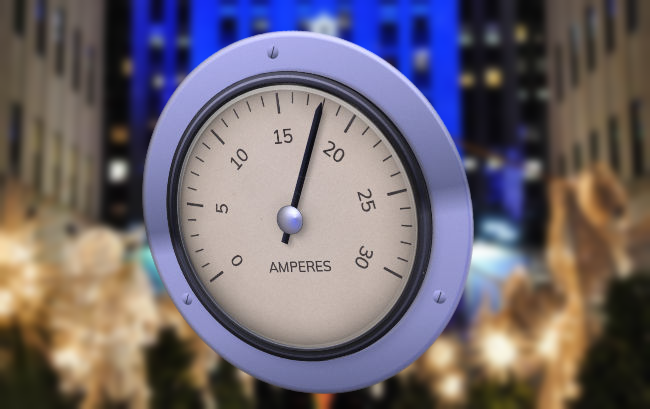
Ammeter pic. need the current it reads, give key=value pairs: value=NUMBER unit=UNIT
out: value=18 unit=A
